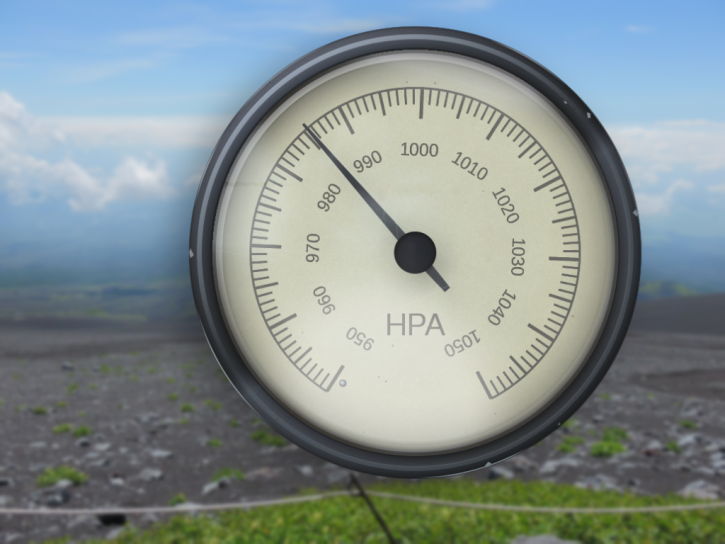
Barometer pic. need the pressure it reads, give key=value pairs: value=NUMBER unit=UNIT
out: value=985.5 unit=hPa
